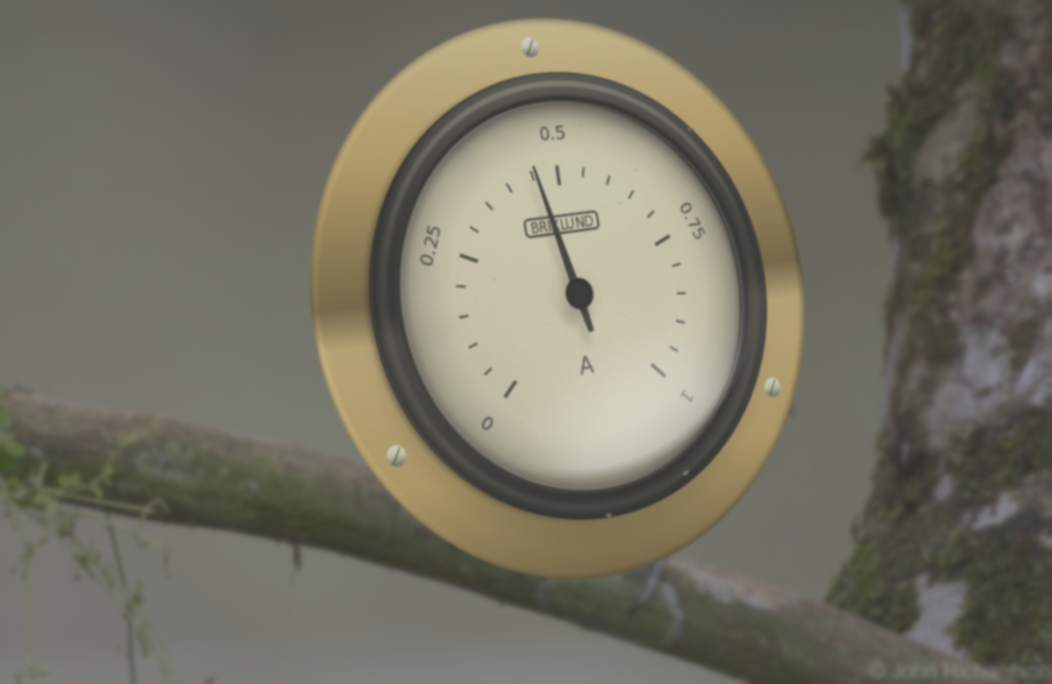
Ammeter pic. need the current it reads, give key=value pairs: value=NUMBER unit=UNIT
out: value=0.45 unit=A
